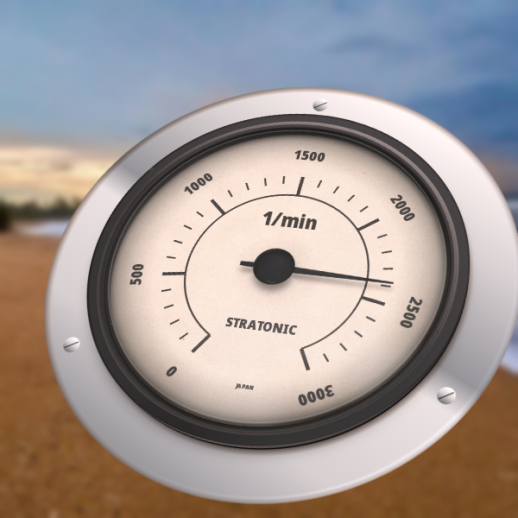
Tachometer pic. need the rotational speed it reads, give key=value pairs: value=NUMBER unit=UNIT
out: value=2400 unit=rpm
